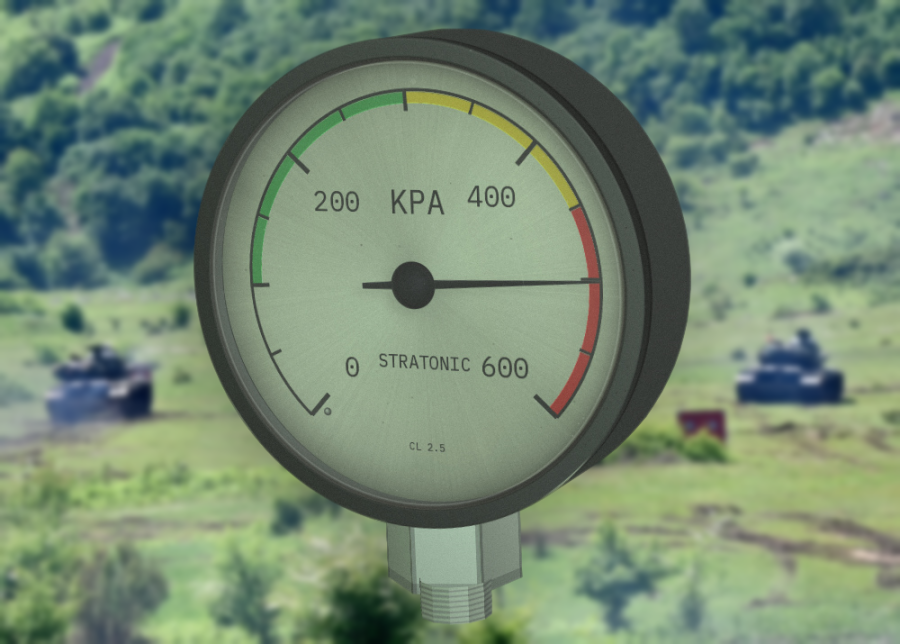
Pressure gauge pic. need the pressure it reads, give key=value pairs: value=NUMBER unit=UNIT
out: value=500 unit=kPa
